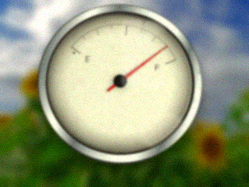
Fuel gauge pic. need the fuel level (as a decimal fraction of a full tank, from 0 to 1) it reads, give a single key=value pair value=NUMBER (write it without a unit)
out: value=0.875
